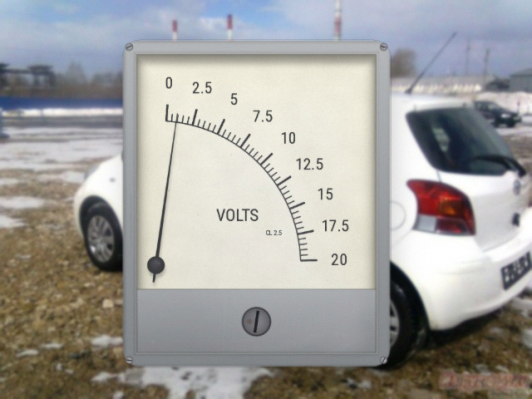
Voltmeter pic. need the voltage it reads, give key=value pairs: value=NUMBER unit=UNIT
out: value=1 unit=V
